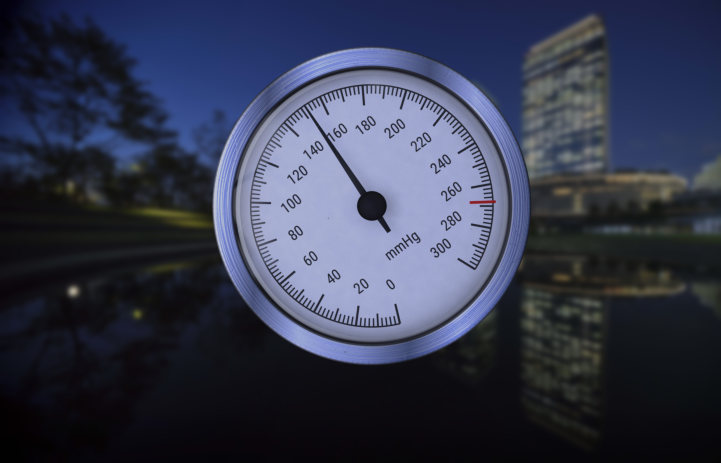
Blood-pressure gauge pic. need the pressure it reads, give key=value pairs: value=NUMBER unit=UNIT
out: value=152 unit=mmHg
